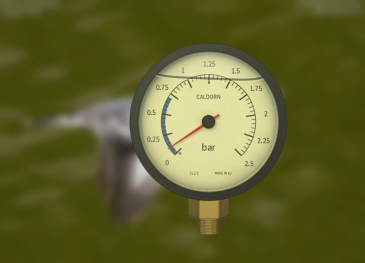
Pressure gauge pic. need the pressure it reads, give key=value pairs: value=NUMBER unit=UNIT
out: value=0.1 unit=bar
